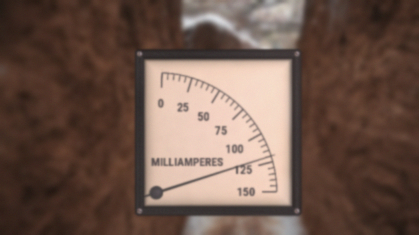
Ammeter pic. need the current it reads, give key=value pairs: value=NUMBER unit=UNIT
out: value=120 unit=mA
